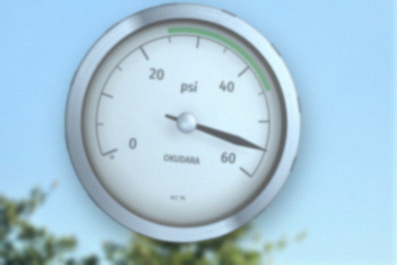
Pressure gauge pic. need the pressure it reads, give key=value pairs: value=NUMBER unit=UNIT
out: value=55 unit=psi
